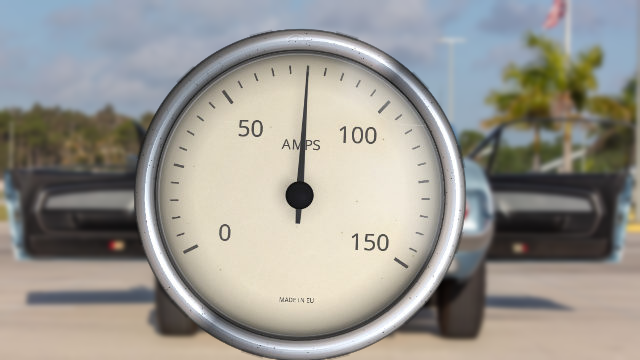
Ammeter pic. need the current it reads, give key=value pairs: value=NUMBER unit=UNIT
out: value=75 unit=A
